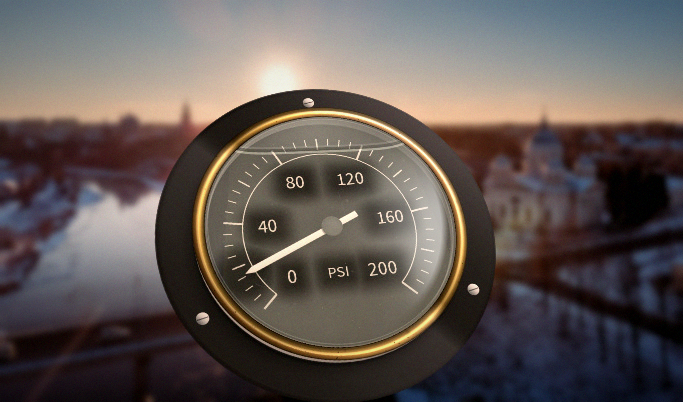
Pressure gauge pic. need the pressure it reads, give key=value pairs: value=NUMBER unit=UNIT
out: value=15 unit=psi
